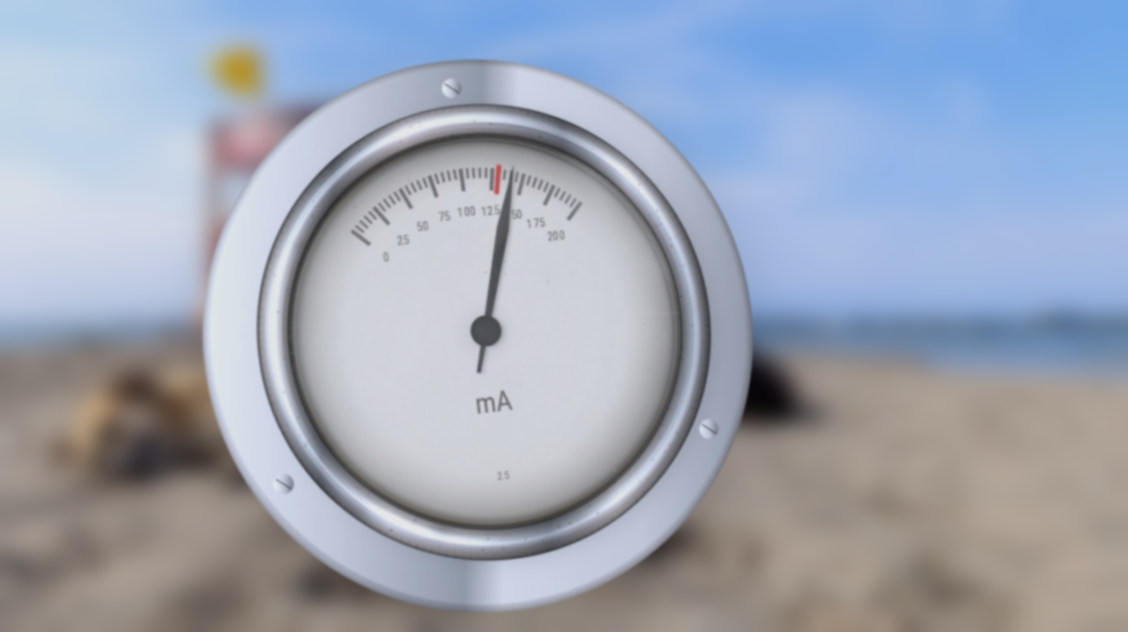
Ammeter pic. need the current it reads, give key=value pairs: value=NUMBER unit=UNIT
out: value=140 unit=mA
